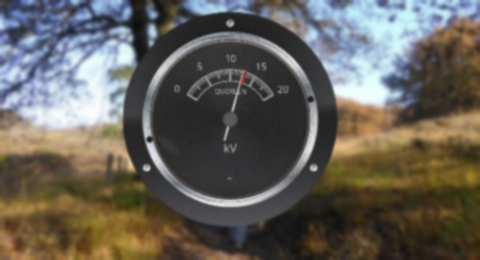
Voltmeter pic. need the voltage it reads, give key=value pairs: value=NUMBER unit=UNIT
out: value=12.5 unit=kV
